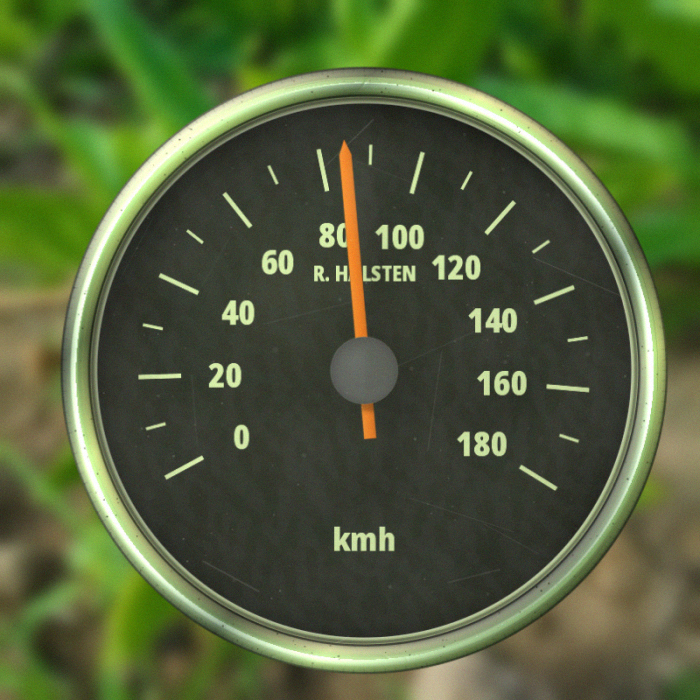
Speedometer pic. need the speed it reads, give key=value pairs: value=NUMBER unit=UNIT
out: value=85 unit=km/h
